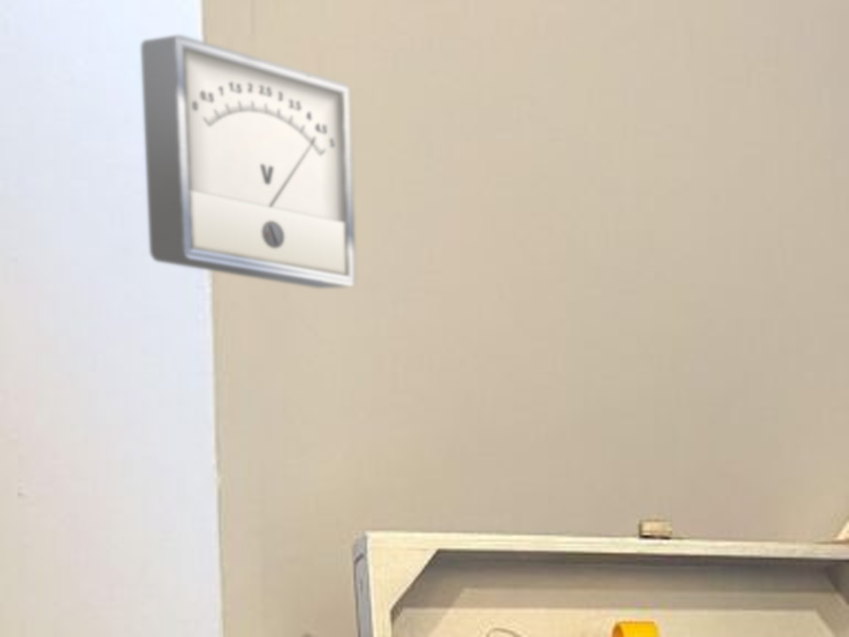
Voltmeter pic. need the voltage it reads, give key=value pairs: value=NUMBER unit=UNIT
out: value=4.5 unit=V
